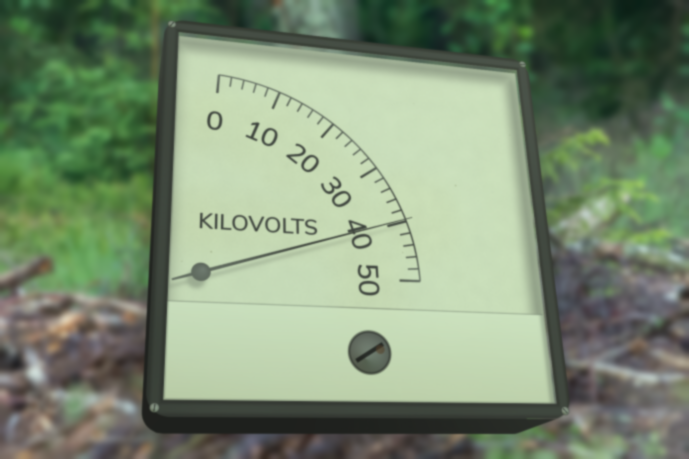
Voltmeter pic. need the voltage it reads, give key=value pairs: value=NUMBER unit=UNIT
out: value=40 unit=kV
